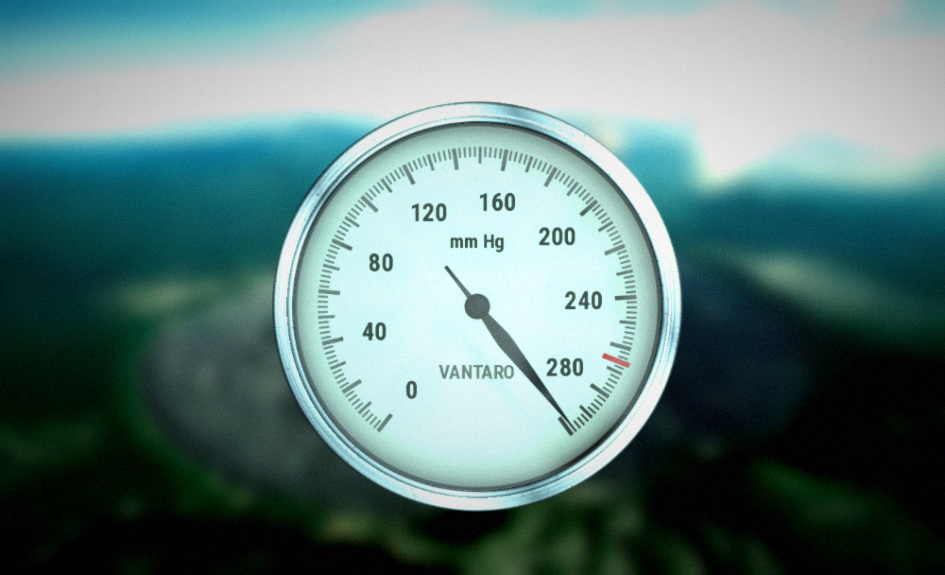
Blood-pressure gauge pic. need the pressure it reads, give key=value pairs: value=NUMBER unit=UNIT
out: value=298 unit=mmHg
